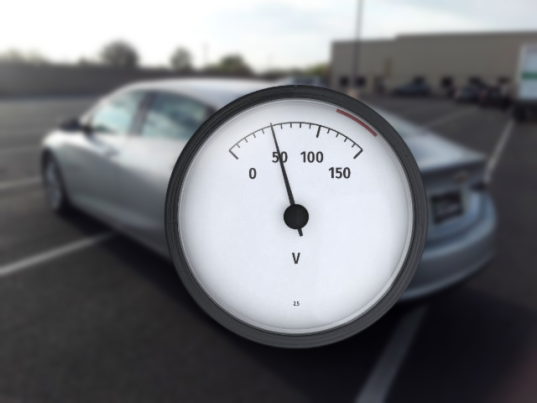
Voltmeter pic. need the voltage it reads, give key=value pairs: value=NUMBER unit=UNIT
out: value=50 unit=V
